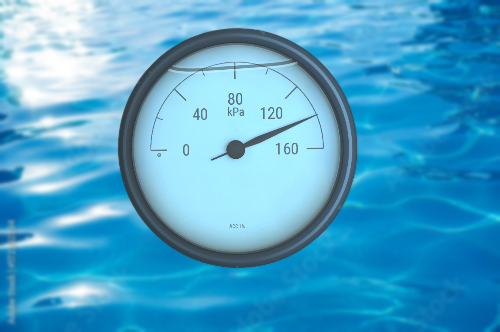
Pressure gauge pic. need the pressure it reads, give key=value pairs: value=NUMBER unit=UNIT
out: value=140 unit=kPa
